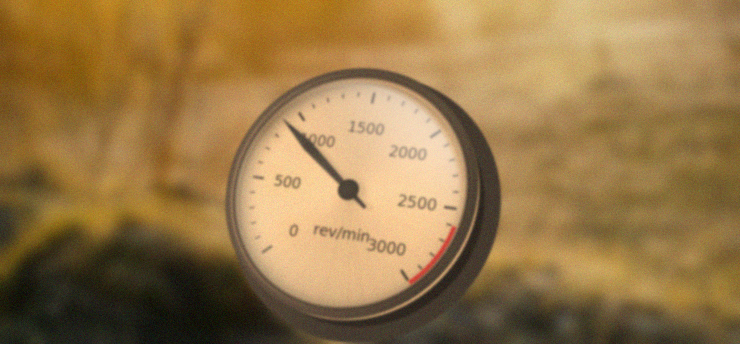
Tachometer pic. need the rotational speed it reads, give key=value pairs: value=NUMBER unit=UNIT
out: value=900 unit=rpm
